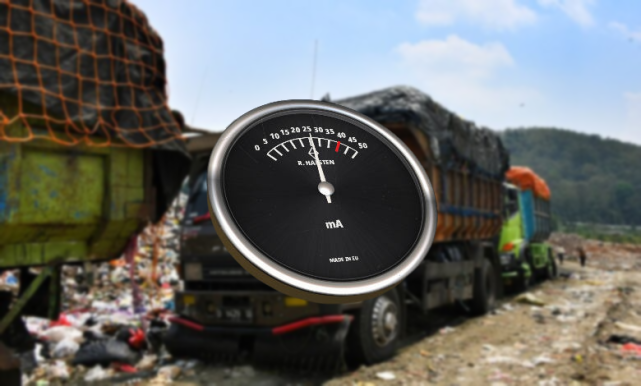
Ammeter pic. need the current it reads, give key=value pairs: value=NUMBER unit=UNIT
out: value=25 unit=mA
